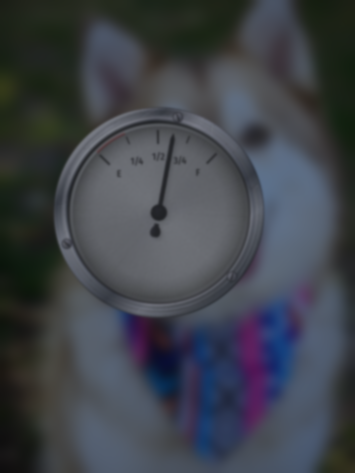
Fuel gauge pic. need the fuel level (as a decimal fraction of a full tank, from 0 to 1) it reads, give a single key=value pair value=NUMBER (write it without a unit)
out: value=0.625
